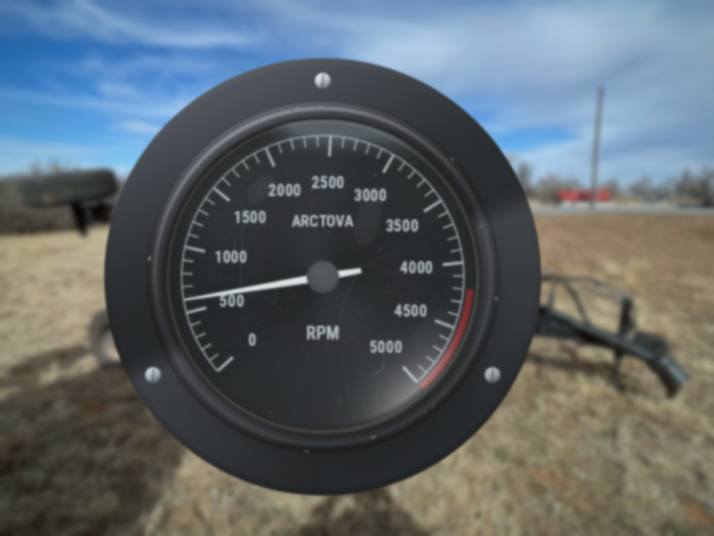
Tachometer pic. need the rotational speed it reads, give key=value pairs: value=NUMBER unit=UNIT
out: value=600 unit=rpm
